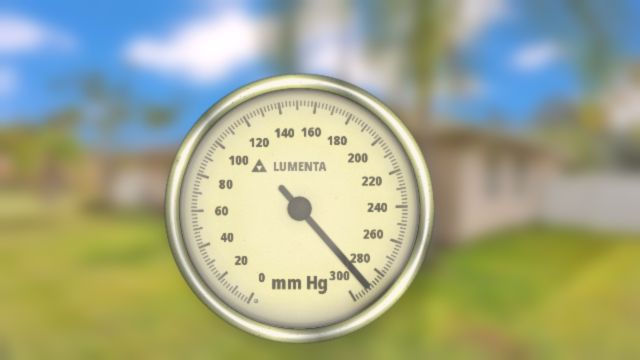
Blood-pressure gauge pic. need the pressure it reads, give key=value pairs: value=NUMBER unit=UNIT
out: value=290 unit=mmHg
